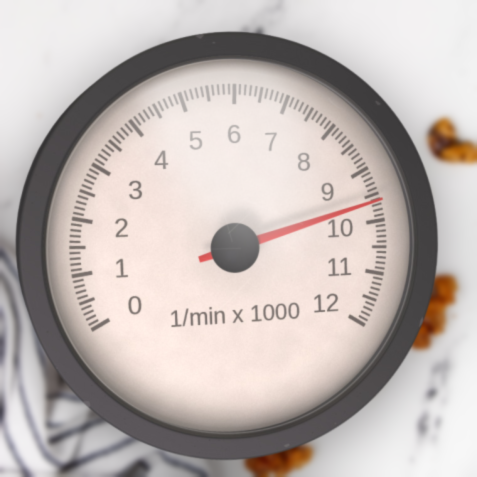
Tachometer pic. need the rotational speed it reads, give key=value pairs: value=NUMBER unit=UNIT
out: value=9600 unit=rpm
